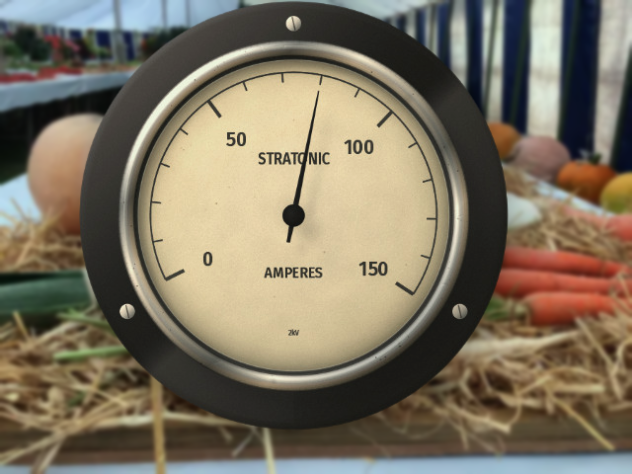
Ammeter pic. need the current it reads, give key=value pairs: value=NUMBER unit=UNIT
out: value=80 unit=A
